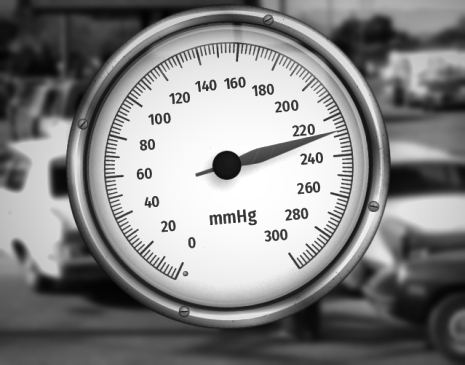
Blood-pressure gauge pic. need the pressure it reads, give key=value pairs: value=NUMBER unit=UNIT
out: value=228 unit=mmHg
